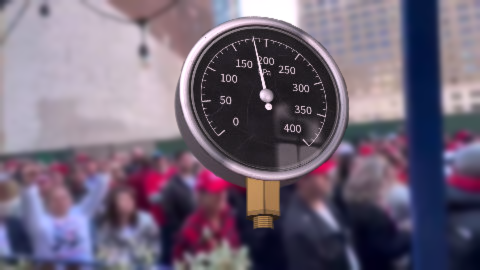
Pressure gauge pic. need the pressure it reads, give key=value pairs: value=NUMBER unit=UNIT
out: value=180 unit=kPa
